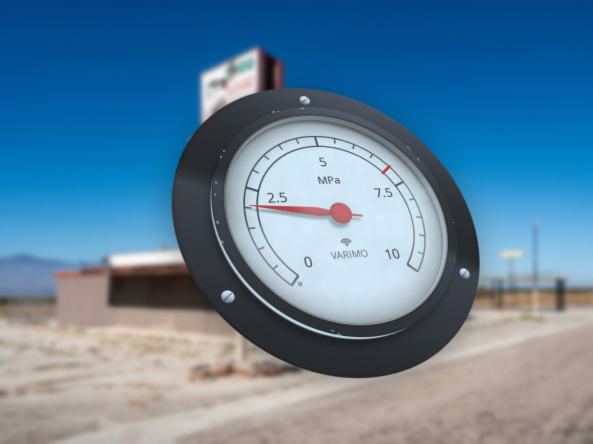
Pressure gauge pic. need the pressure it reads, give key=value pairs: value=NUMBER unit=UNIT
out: value=2 unit=MPa
